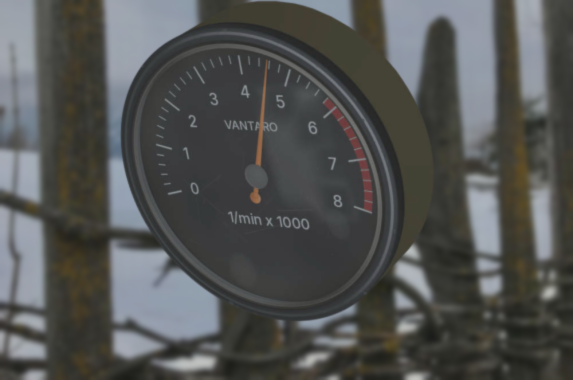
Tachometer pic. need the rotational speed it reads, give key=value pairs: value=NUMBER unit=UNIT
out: value=4600 unit=rpm
